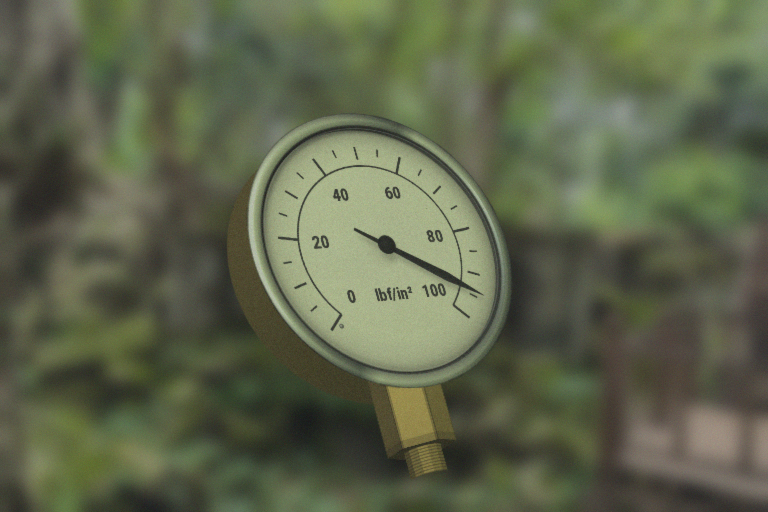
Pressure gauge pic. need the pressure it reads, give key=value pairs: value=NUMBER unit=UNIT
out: value=95 unit=psi
